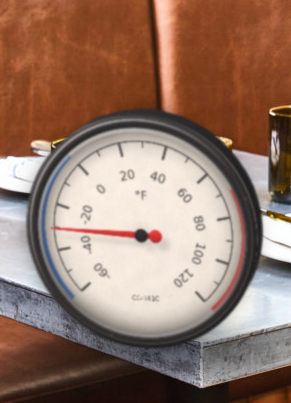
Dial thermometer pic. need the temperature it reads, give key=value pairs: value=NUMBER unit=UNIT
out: value=-30 unit=°F
